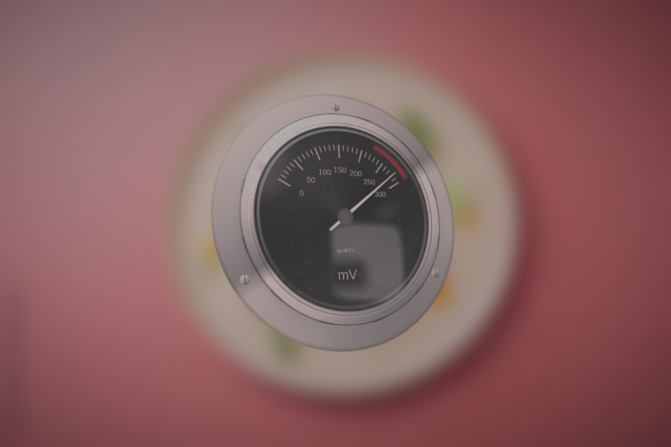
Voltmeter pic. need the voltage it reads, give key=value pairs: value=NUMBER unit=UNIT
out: value=280 unit=mV
